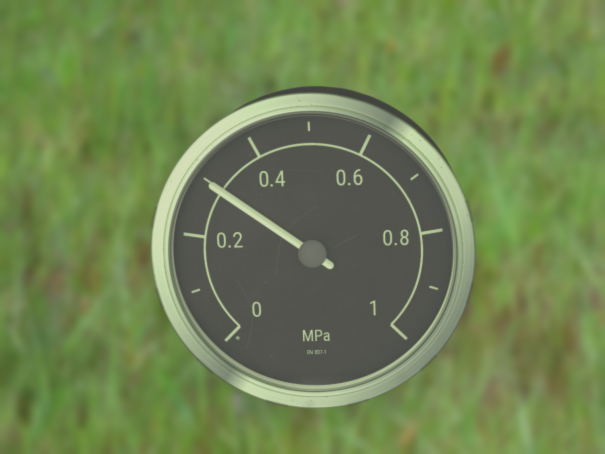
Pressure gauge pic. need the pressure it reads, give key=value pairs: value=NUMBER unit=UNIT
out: value=0.3 unit=MPa
